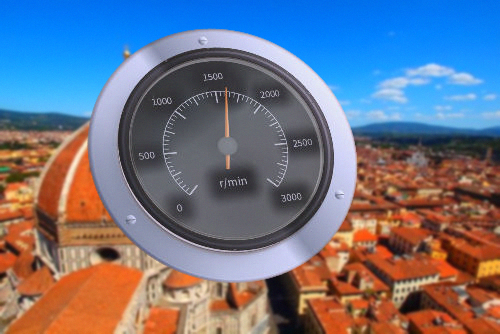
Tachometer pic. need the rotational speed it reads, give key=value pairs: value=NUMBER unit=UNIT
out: value=1600 unit=rpm
